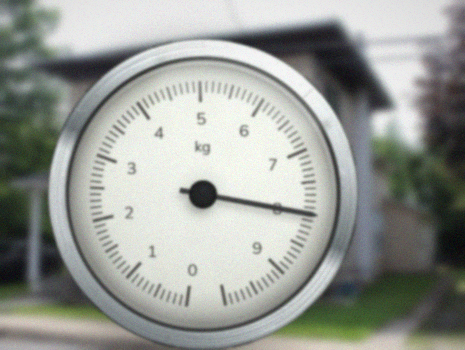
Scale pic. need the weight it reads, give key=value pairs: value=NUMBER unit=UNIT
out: value=8 unit=kg
